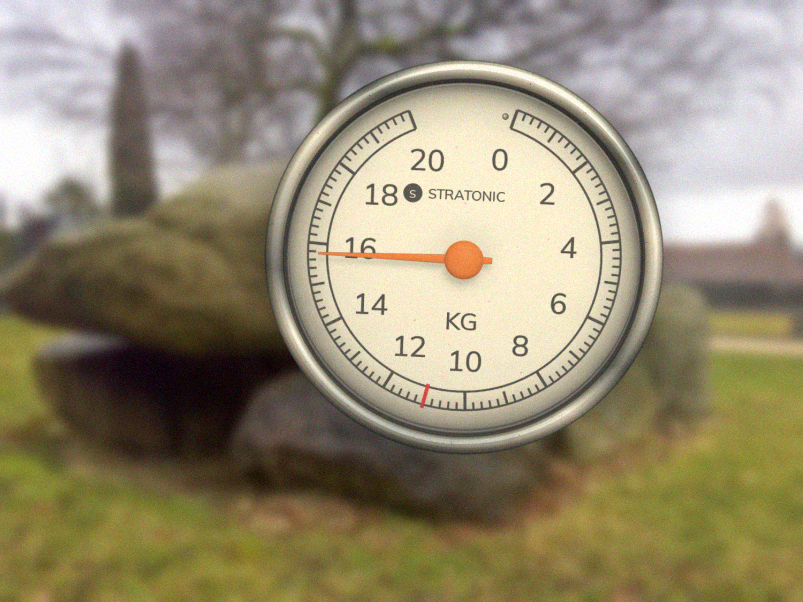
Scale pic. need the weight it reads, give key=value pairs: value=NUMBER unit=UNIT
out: value=15.8 unit=kg
